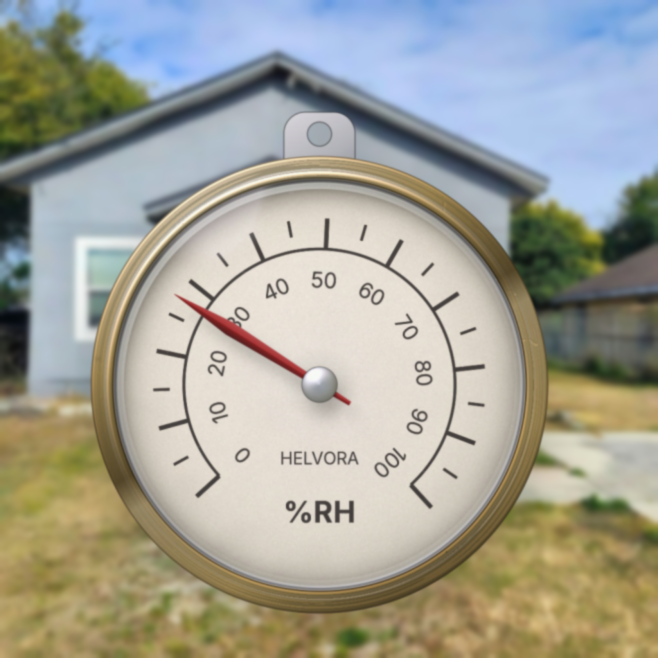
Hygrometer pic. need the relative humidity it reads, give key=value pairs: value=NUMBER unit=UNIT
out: value=27.5 unit=%
